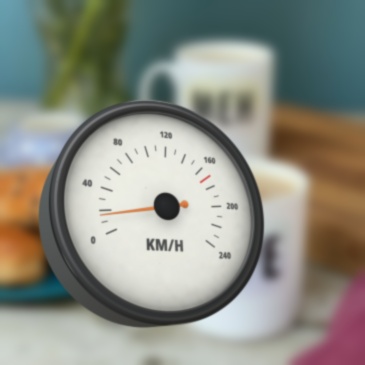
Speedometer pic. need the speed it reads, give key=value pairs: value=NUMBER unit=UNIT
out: value=15 unit=km/h
